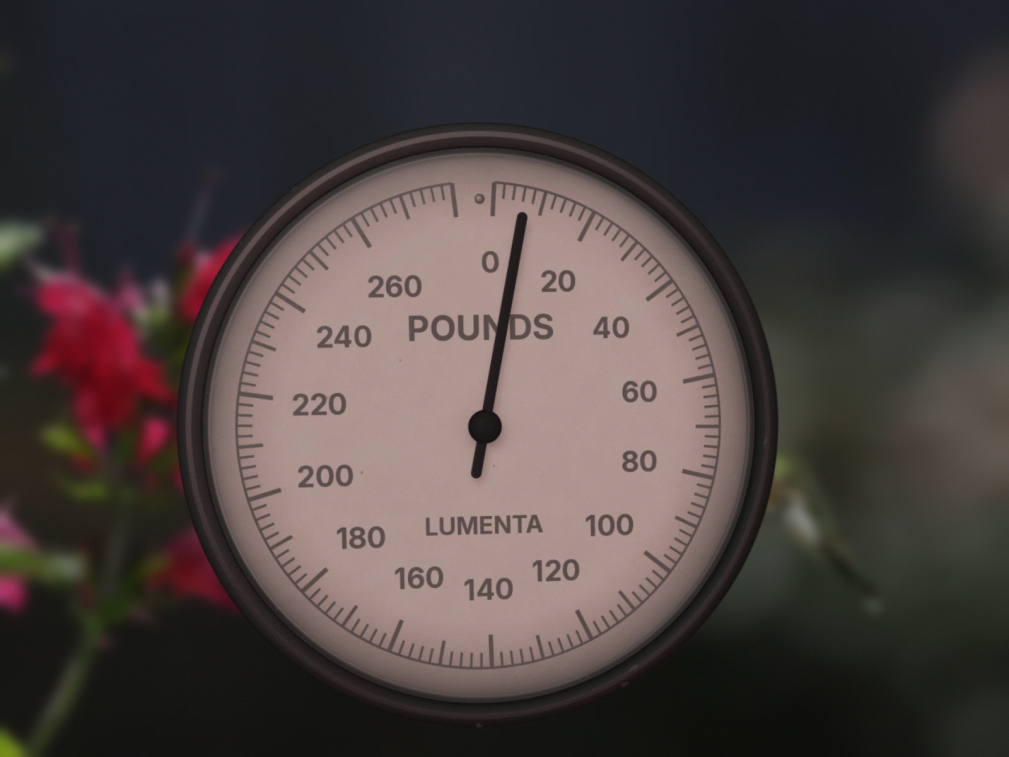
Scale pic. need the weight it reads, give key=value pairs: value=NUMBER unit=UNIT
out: value=6 unit=lb
